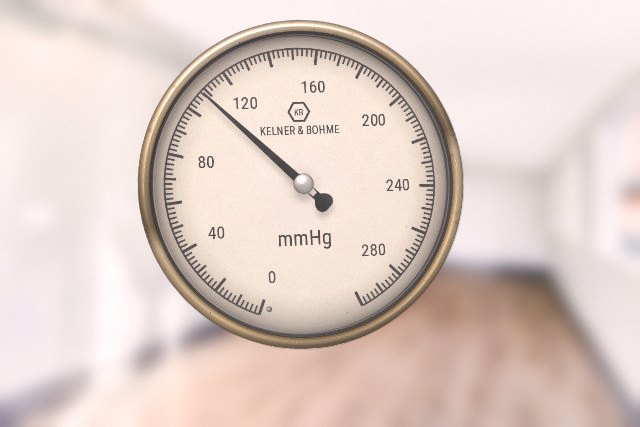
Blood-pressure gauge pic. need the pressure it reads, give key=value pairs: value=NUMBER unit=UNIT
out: value=108 unit=mmHg
